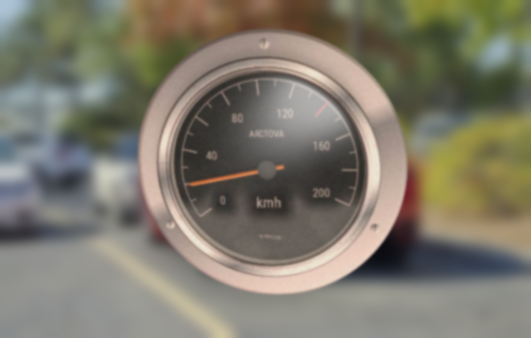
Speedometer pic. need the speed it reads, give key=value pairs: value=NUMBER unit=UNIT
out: value=20 unit=km/h
